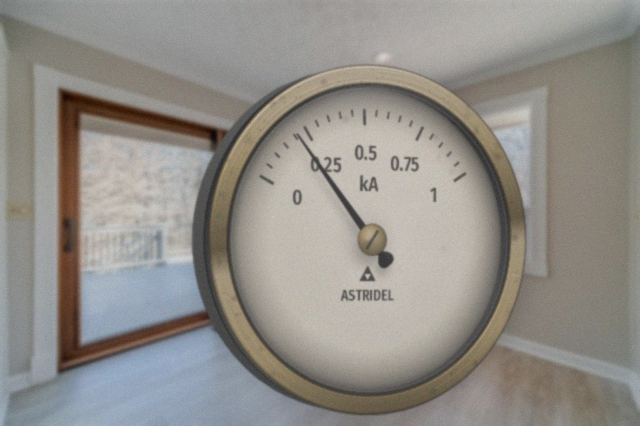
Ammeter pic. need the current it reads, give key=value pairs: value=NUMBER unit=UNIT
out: value=0.2 unit=kA
